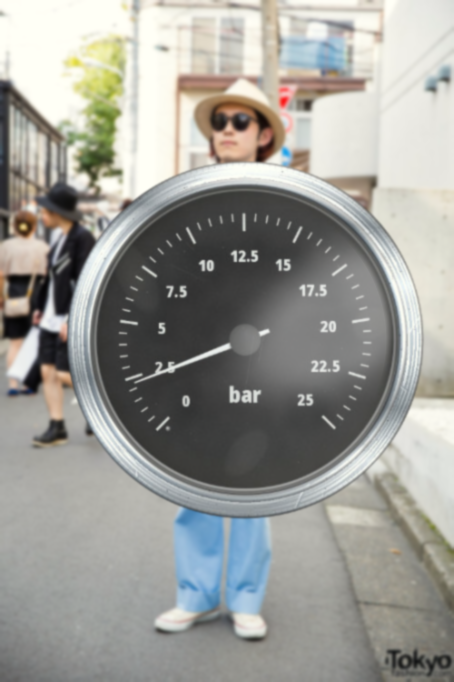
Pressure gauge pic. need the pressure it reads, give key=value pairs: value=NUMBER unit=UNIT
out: value=2.25 unit=bar
